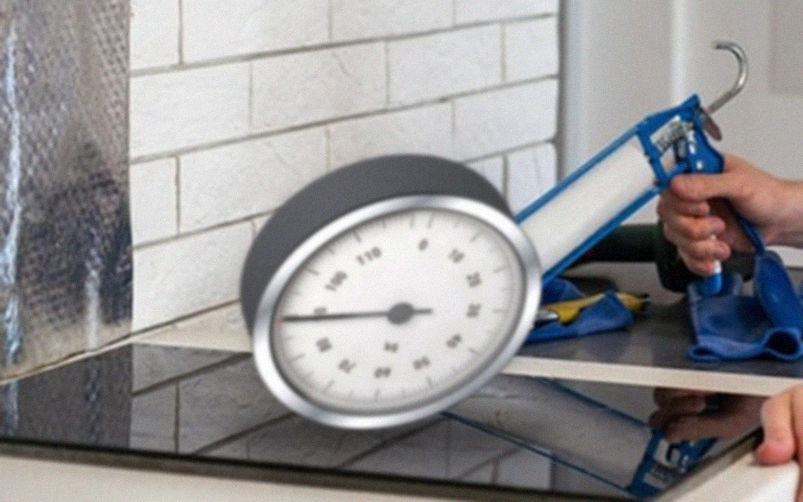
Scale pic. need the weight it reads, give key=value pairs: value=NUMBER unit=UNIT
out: value=90 unit=kg
